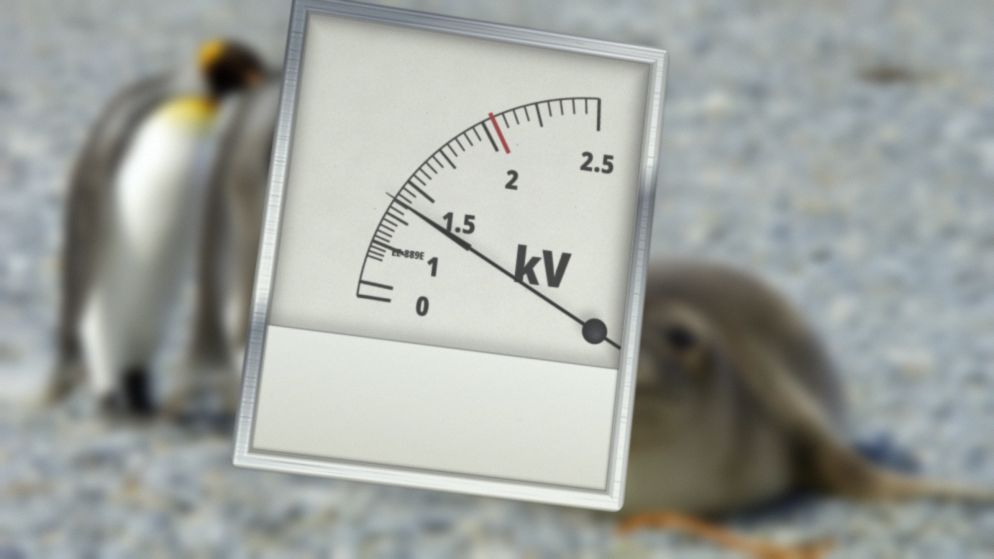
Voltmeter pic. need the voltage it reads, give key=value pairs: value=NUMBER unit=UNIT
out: value=1.35 unit=kV
